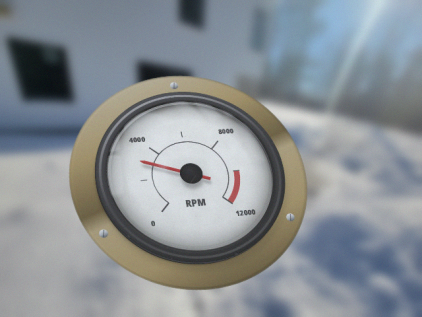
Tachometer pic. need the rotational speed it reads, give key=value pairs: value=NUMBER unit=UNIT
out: value=3000 unit=rpm
